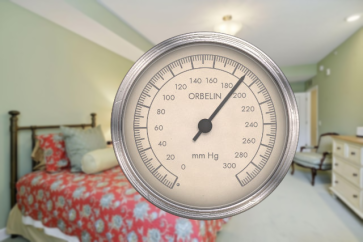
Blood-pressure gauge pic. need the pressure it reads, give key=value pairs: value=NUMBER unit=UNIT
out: value=190 unit=mmHg
